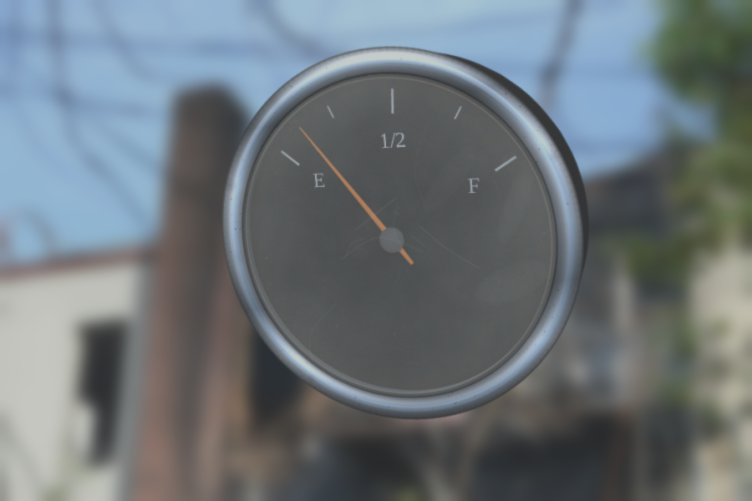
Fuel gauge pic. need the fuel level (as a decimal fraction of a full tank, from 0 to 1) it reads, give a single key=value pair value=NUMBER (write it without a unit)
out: value=0.125
